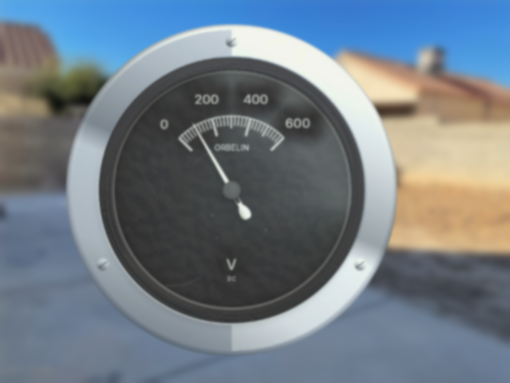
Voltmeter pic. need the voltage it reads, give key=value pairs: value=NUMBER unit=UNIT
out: value=100 unit=V
